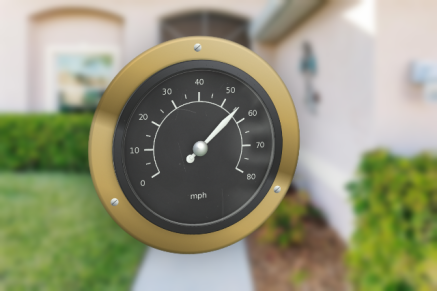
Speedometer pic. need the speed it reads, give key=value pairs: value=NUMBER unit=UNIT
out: value=55 unit=mph
